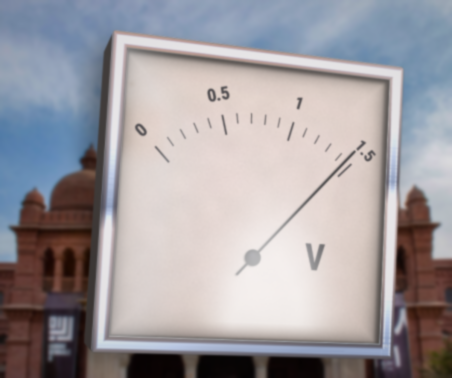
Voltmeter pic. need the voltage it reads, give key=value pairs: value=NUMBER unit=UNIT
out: value=1.45 unit=V
